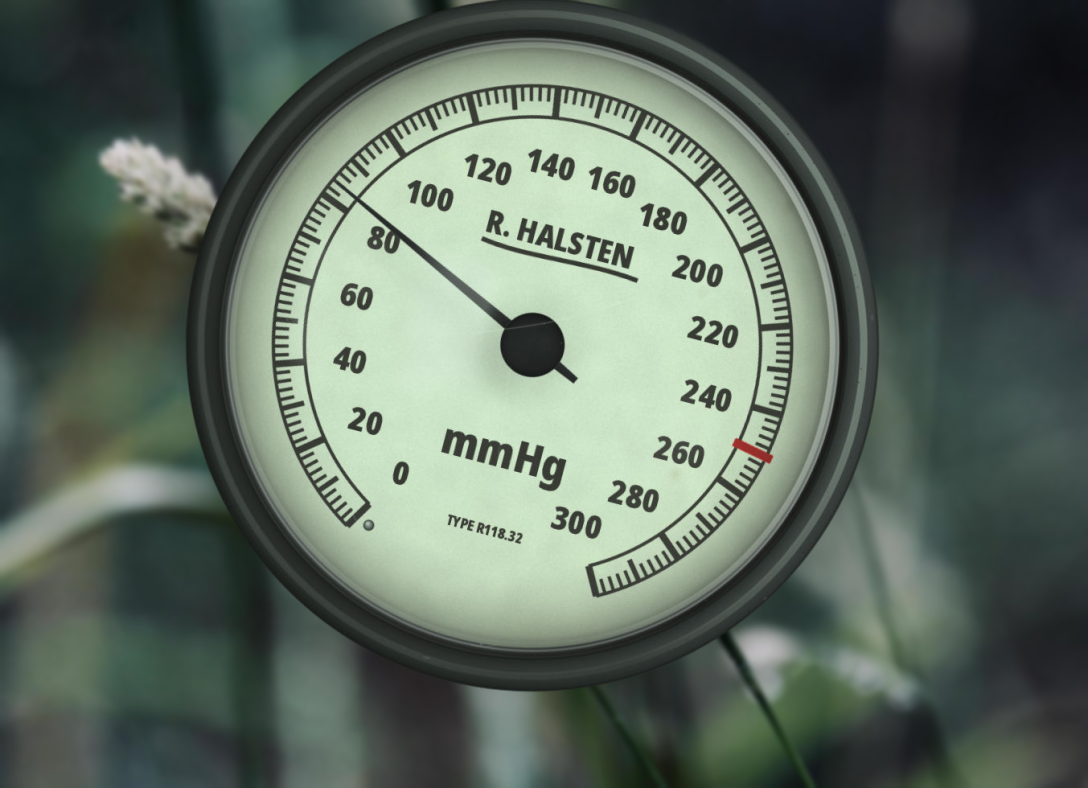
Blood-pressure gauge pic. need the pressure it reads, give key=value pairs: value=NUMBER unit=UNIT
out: value=84 unit=mmHg
